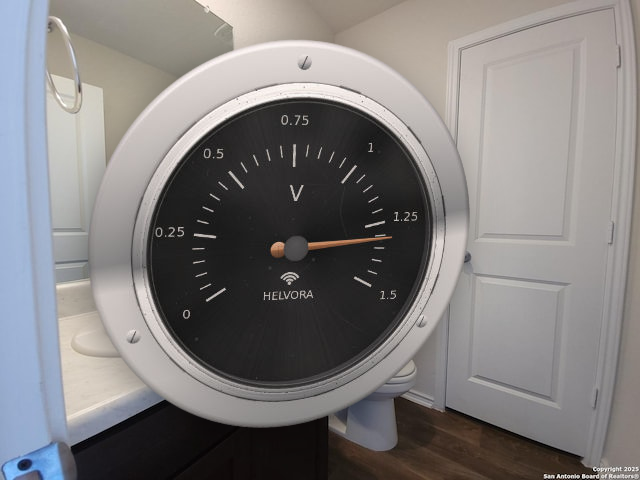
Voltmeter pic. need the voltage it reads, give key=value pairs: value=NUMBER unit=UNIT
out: value=1.3 unit=V
